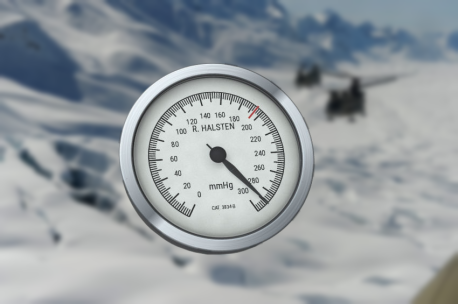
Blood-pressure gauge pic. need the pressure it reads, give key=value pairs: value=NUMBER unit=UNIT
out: value=290 unit=mmHg
